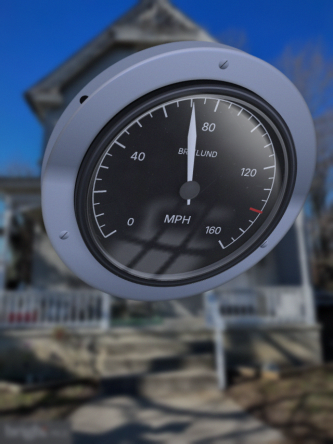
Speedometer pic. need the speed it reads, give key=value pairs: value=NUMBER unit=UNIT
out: value=70 unit=mph
